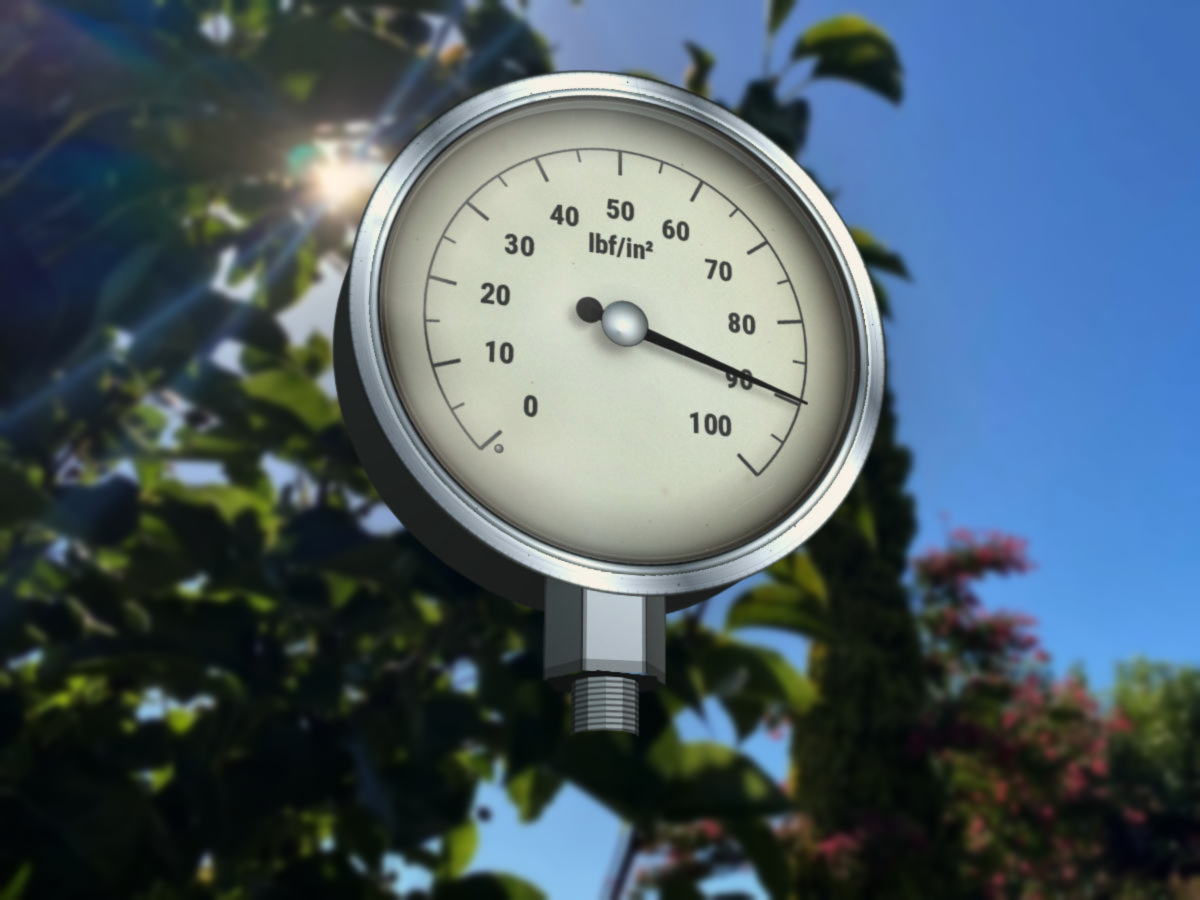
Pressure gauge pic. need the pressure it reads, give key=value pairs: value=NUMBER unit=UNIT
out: value=90 unit=psi
